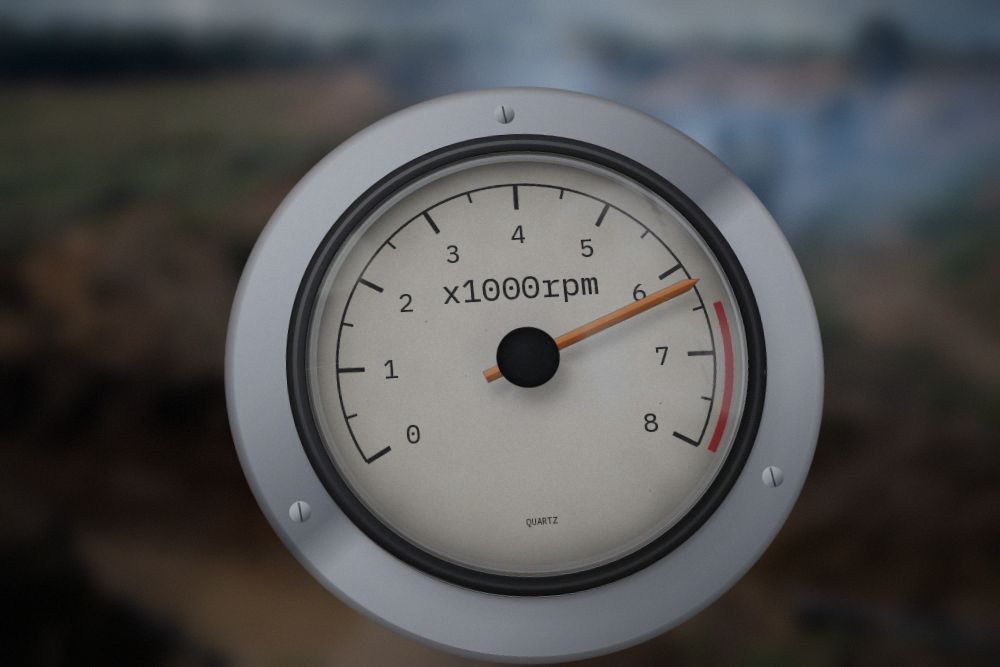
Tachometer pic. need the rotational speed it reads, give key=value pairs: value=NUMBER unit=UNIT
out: value=6250 unit=rpm
